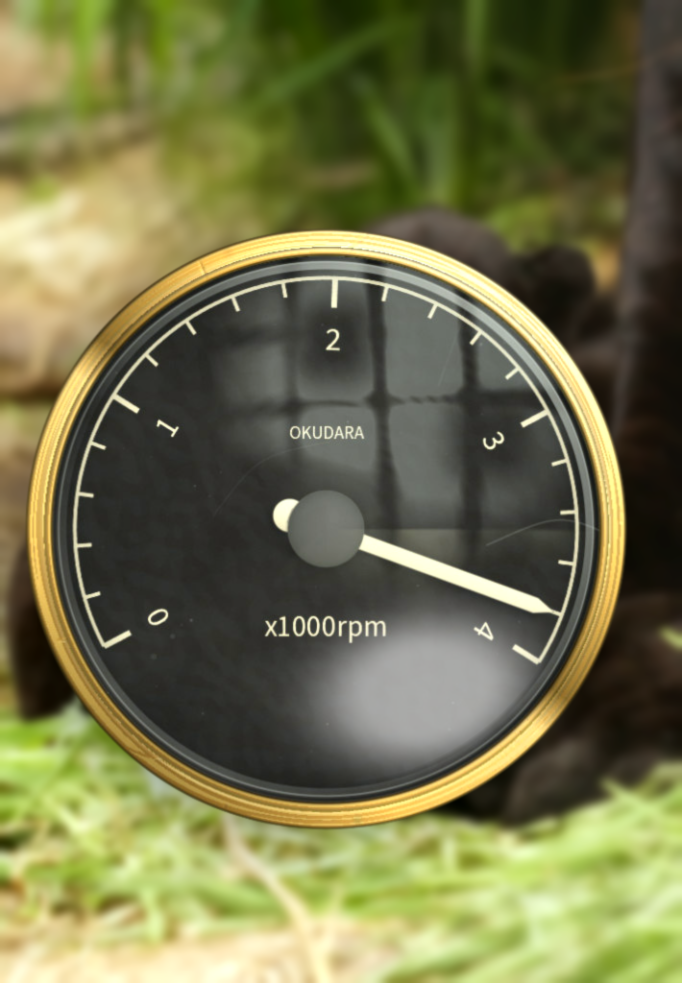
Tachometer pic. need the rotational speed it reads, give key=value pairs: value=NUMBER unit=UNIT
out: value=3800 unit=rpm
